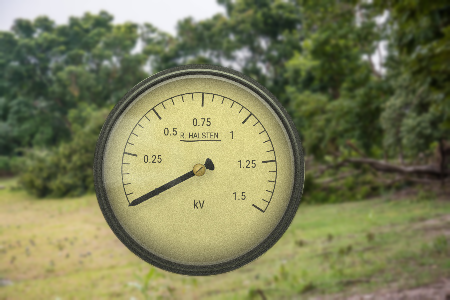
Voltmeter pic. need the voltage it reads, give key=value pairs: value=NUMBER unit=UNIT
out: value=0 unit=kV
